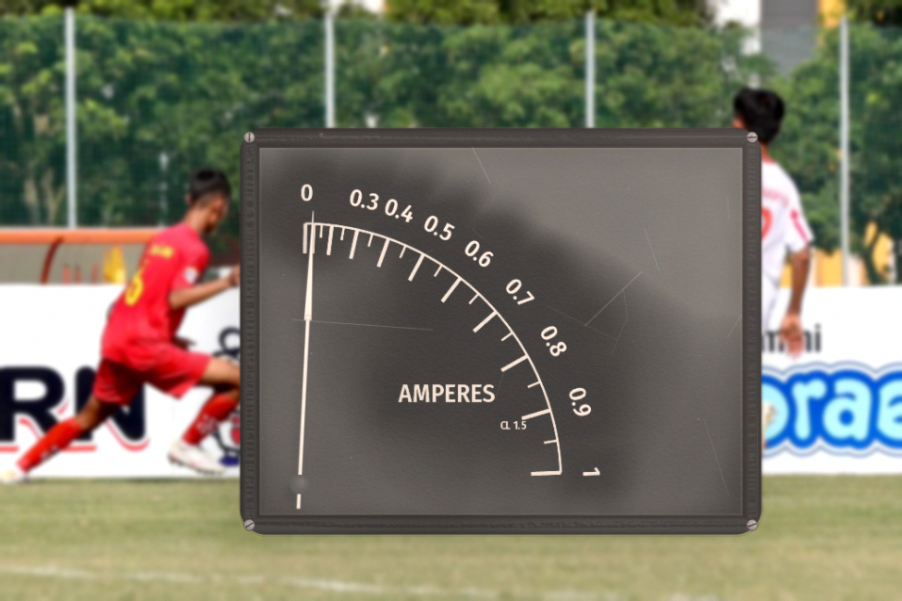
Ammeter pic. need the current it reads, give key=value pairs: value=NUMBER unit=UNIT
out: value=0.1 unit=A
